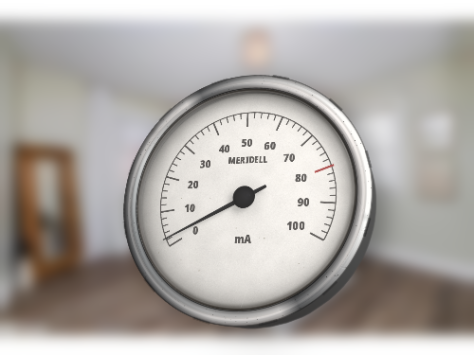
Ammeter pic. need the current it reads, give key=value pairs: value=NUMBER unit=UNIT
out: value=2 unit=mA
